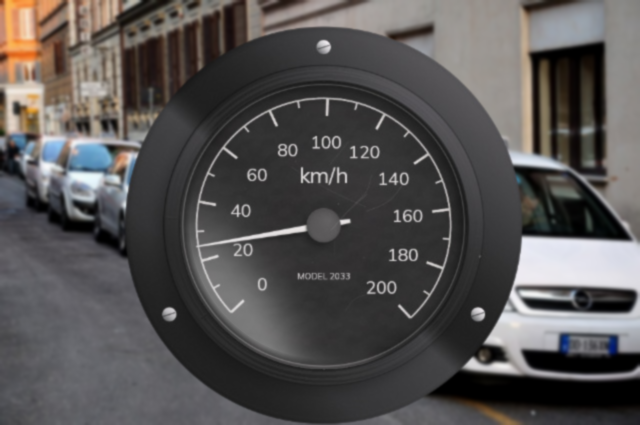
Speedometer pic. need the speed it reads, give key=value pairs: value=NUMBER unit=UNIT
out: value=25 unit=km/h
